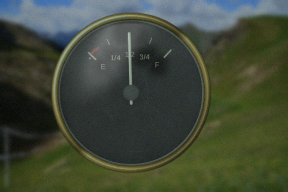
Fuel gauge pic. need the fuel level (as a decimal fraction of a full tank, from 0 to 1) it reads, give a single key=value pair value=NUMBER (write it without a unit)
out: value=0.5
